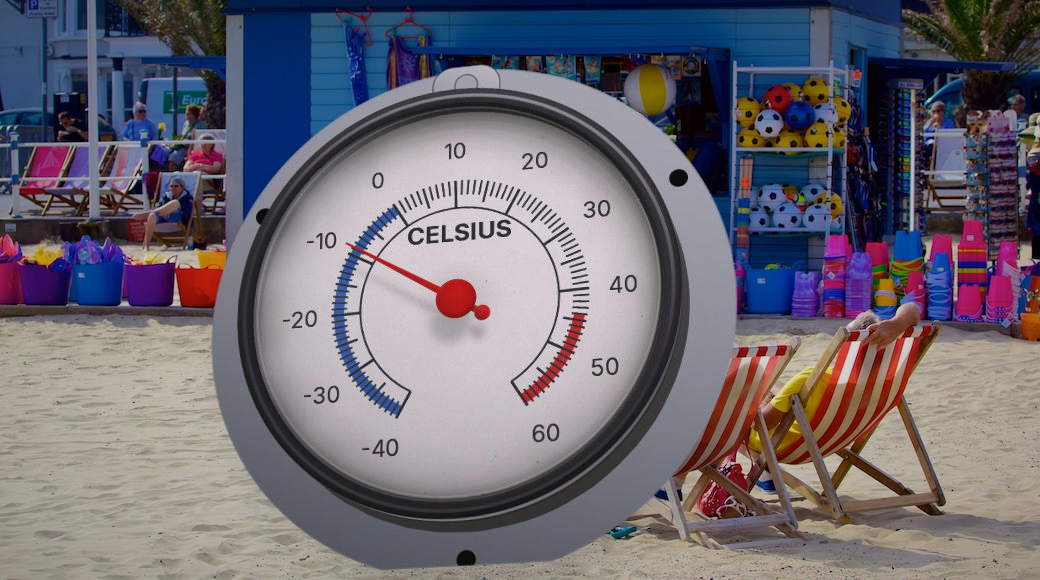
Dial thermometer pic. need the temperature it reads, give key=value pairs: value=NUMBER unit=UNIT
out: value=-9 unit=°C
